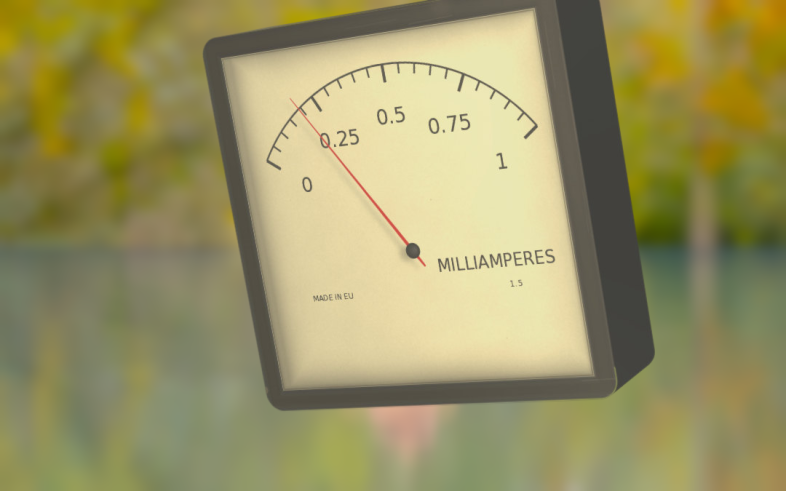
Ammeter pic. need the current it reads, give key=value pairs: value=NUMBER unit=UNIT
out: value=0.2 unit=mA
